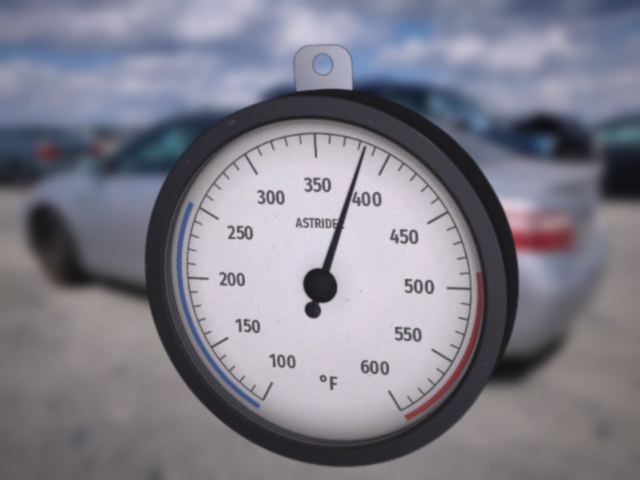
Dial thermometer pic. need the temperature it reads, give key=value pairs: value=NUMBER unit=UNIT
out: value=385 unit=°F
